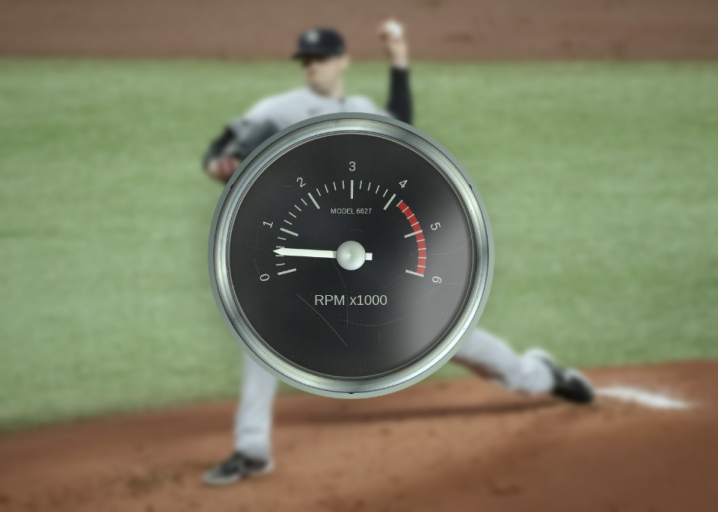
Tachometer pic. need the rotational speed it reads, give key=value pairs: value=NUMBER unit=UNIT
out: value=500 unit=rpm
